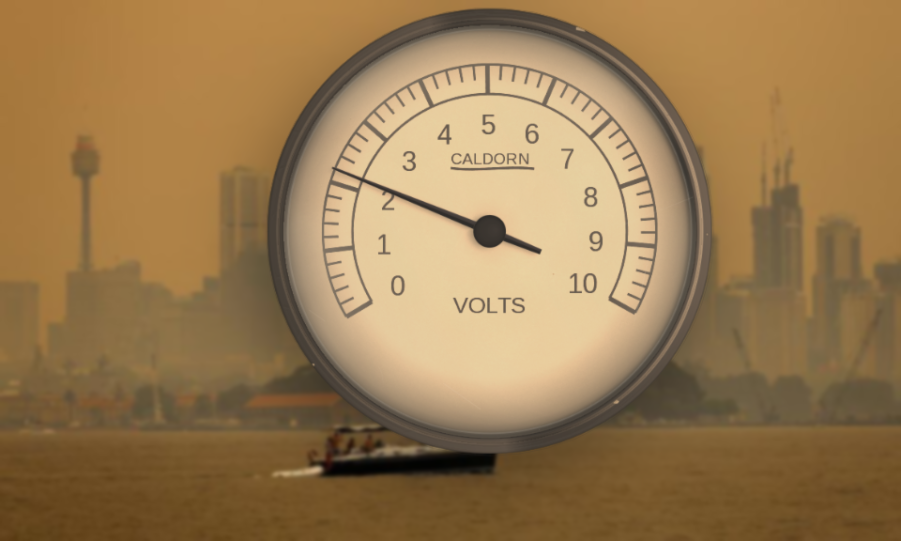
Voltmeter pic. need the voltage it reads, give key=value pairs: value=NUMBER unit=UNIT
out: value=2.2 unit=V
